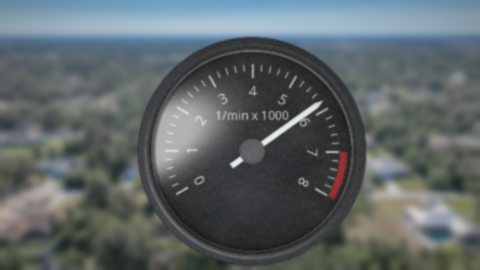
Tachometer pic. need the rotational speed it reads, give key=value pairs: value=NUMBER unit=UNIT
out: value=5800 unit=rpm
